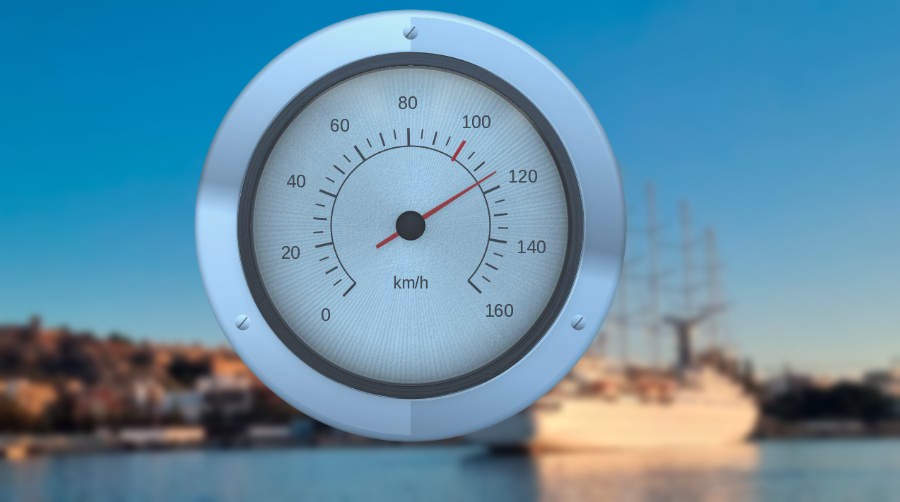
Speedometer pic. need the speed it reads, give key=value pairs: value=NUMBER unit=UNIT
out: value=115 unit=km/h
